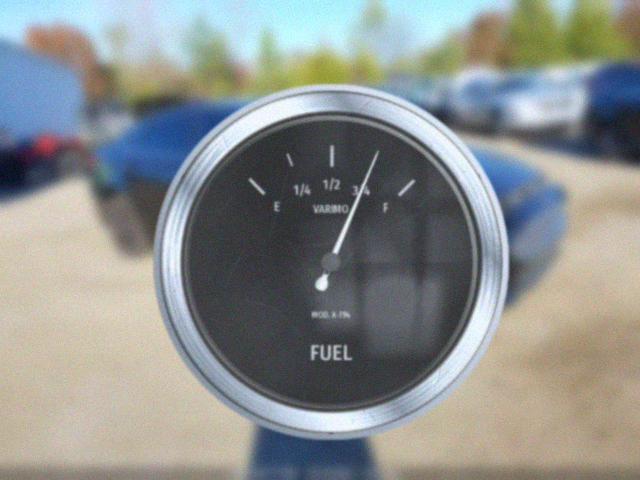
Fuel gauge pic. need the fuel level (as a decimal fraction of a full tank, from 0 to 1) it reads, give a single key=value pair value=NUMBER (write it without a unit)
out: value=0.75
